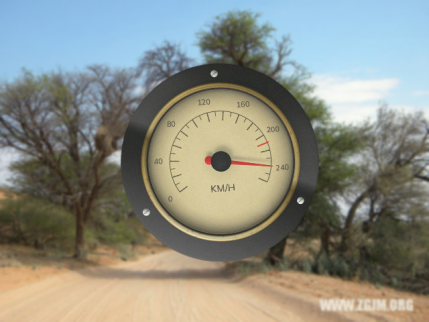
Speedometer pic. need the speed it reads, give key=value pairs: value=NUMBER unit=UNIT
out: value=240 unit=km/h
